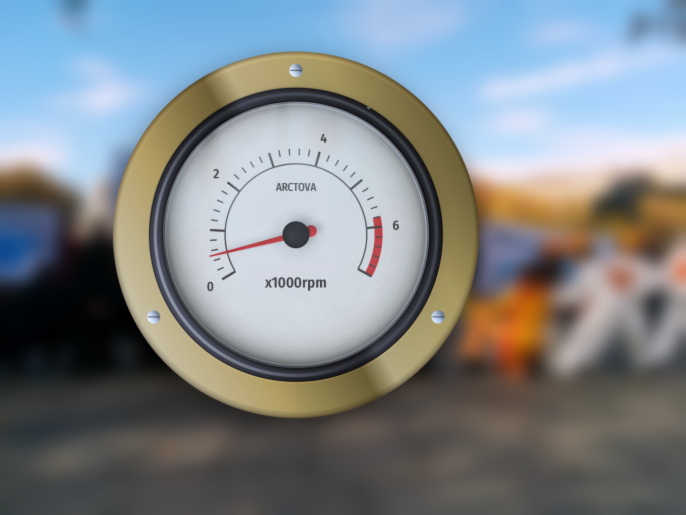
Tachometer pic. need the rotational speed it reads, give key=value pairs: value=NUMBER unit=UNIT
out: value=500 unit=rpm
